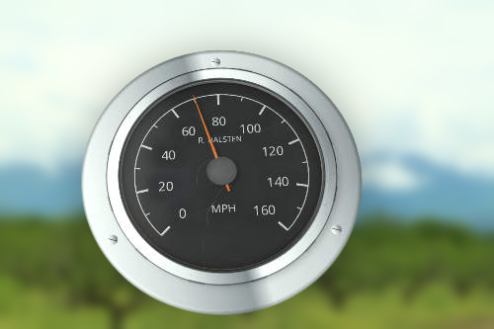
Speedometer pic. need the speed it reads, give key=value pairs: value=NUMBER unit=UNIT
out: value=70 unit=mph
